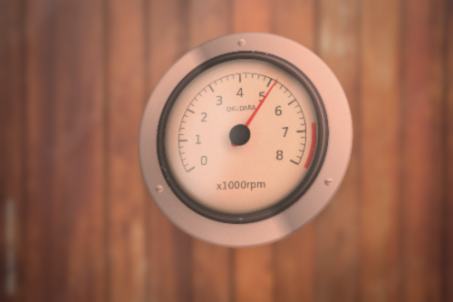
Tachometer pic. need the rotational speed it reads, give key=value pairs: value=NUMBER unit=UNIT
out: value=5200 unit=rpm
